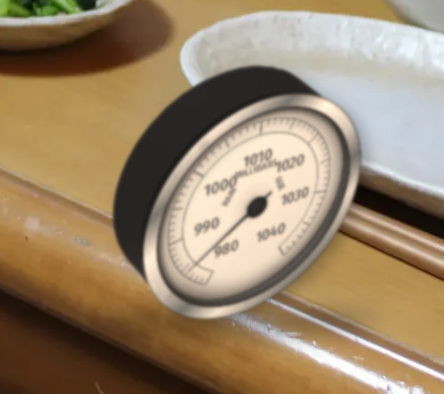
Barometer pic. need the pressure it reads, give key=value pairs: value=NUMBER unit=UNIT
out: value=985 unit=mbar
